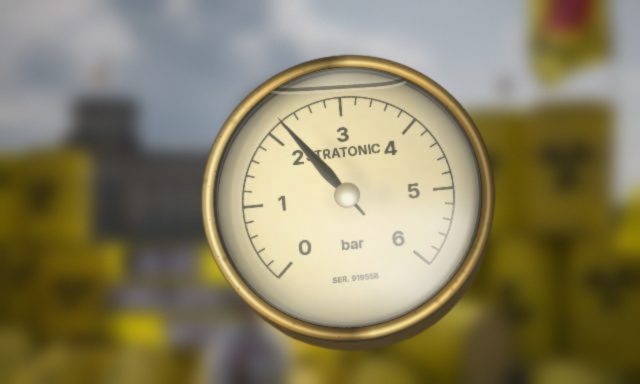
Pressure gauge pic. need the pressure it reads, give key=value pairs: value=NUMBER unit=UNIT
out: value=2.2 unit=bar
